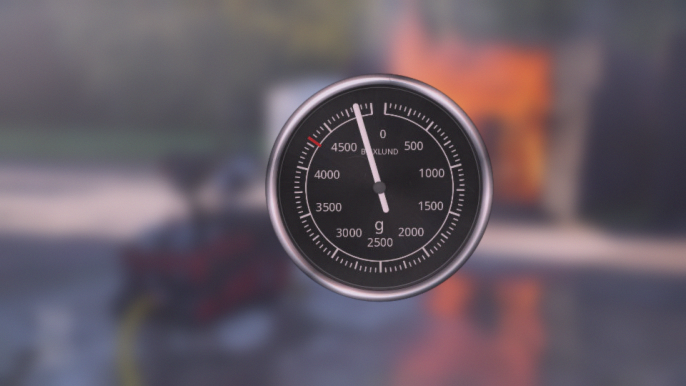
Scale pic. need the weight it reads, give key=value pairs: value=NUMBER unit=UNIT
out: value=4850 unit=g
